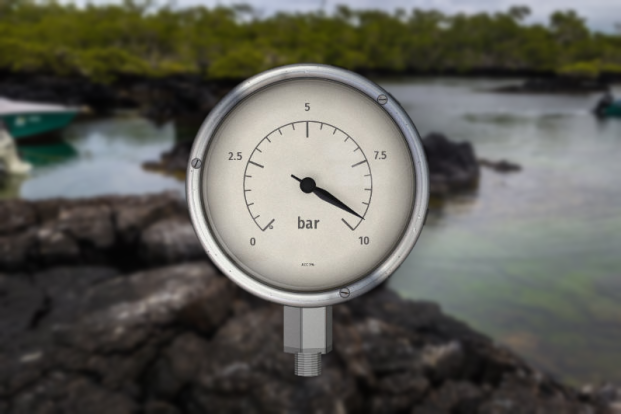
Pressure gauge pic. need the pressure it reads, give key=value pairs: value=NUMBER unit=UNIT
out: value=9.5 unit=bar
